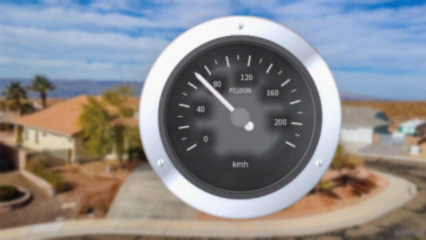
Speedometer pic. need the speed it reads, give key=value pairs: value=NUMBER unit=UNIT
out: value=70 unit=km/h
